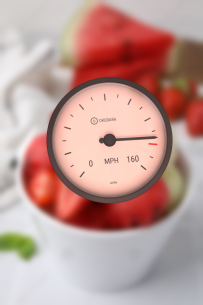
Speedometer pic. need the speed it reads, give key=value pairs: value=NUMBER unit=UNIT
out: value=135 unit=mph
